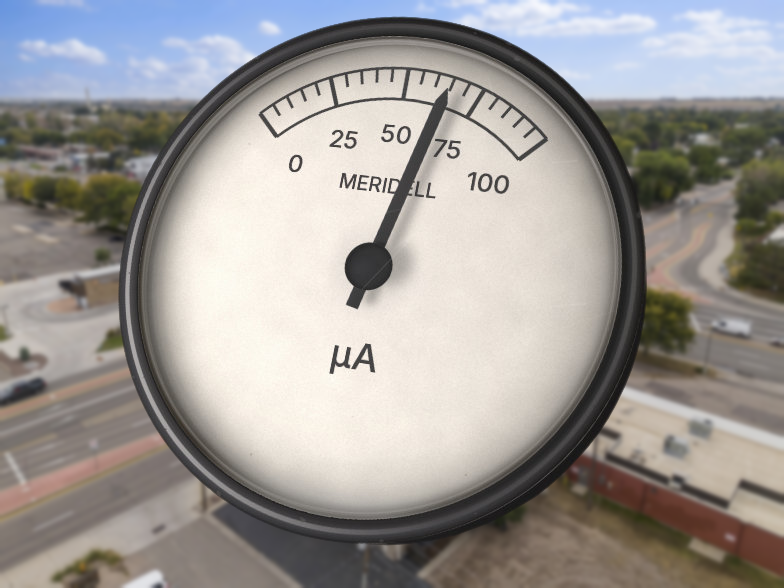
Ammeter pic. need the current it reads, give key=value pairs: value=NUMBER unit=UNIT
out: value=65 unit=µA
